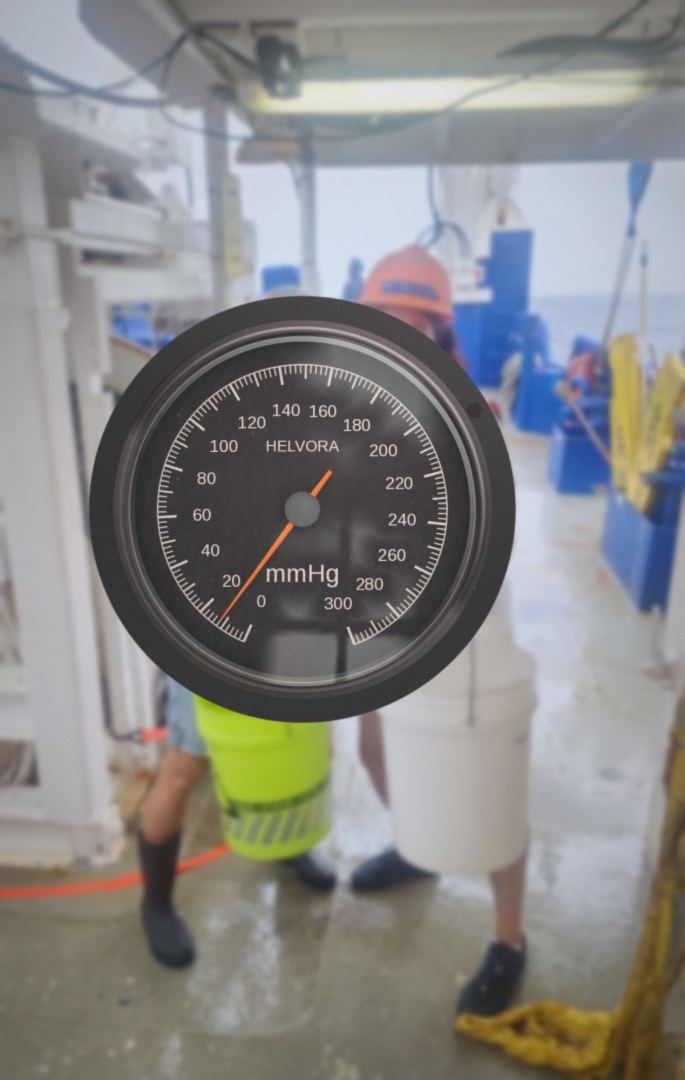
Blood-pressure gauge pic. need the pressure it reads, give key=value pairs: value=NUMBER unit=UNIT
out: value=12 unit=mmHg
